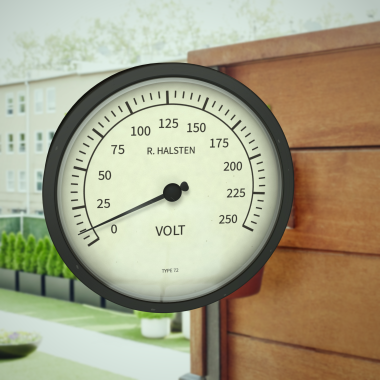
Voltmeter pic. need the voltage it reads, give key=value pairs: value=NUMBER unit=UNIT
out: value=10 unit=V
